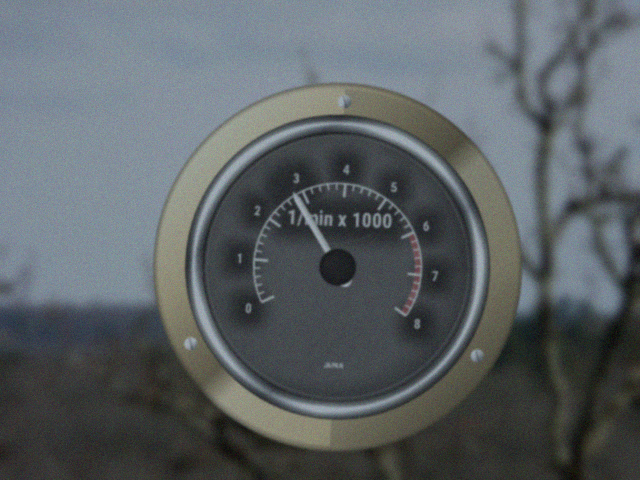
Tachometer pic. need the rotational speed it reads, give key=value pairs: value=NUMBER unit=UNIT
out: value=2800 unit=rpm
